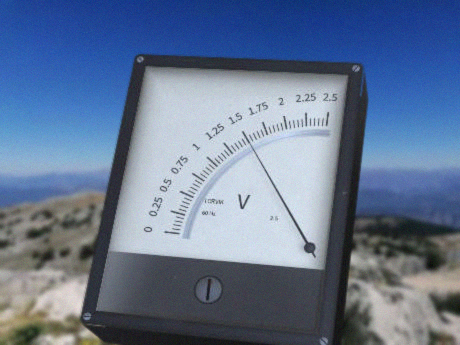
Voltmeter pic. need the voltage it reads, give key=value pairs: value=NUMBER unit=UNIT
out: value=1.5 unit=V
